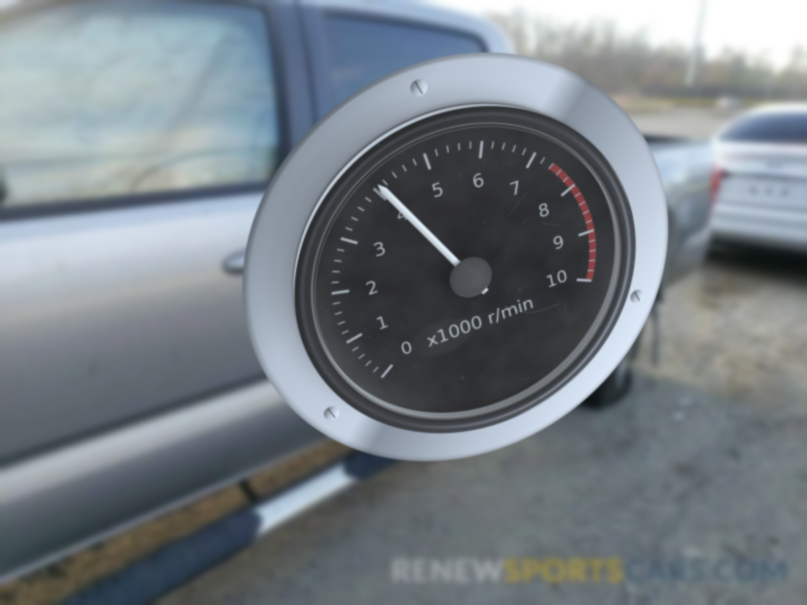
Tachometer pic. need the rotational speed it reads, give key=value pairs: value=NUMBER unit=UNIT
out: value=4100 unit=rpm
